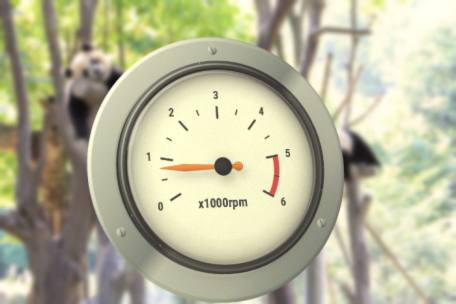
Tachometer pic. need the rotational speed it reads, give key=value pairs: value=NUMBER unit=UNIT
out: value=750 unit=rpm
